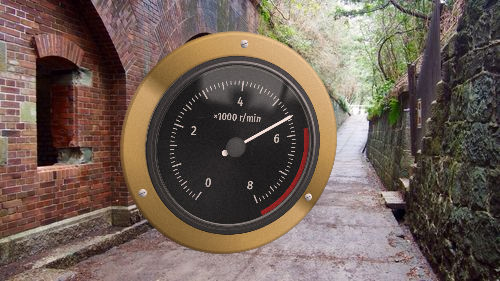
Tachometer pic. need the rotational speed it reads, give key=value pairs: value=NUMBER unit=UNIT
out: value=5500 unit=rpm
